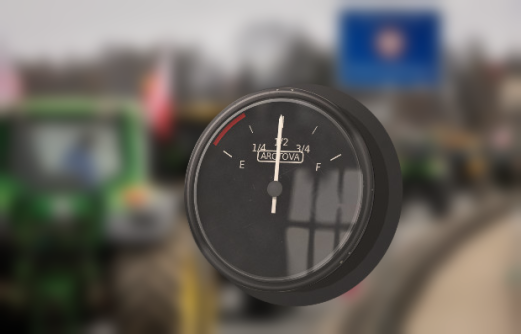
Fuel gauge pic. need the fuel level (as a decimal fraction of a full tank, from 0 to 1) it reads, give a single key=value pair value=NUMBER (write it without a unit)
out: value=0.5
